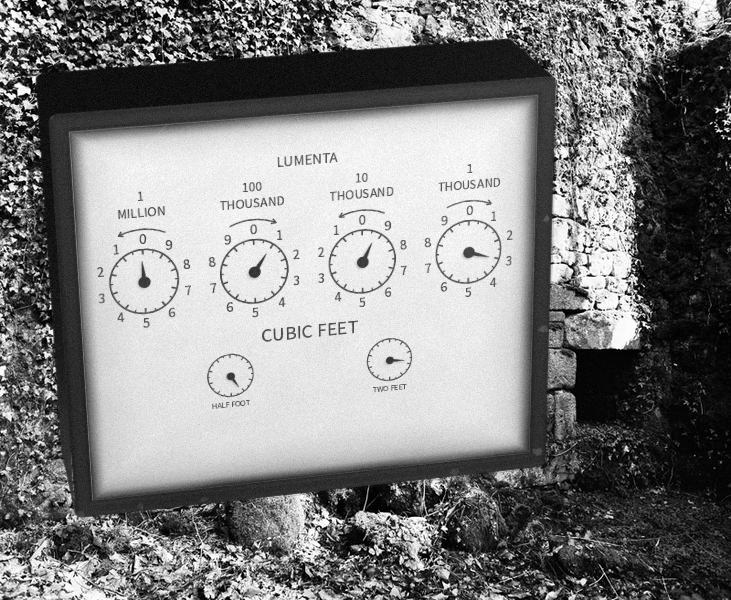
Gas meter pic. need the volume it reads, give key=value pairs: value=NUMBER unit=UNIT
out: value=9300 unit=ft³
